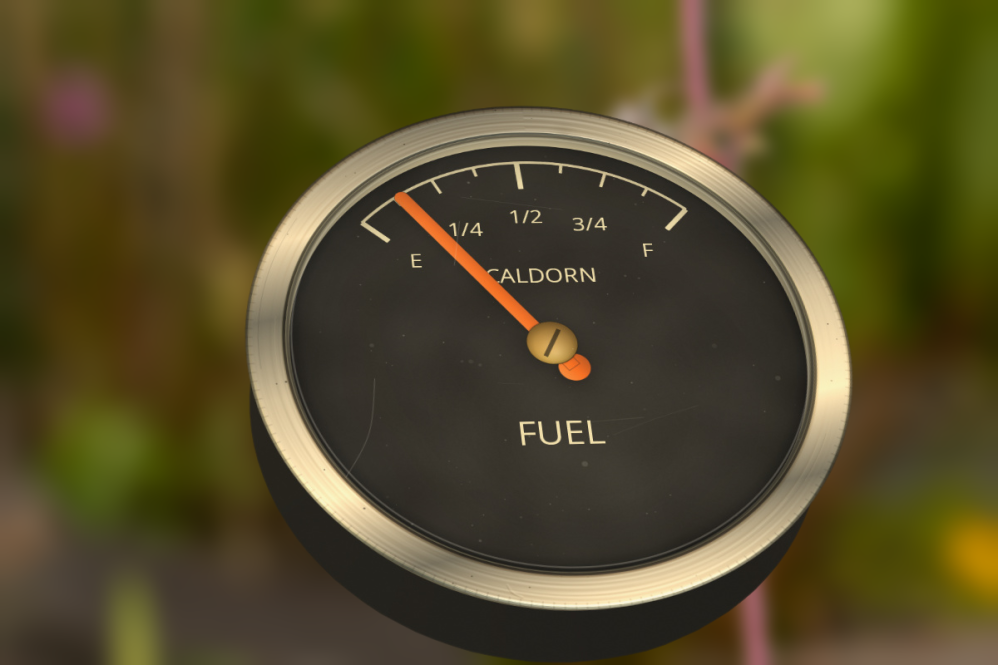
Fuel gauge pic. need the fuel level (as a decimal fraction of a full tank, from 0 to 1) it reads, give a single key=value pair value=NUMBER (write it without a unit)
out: value=0.125
